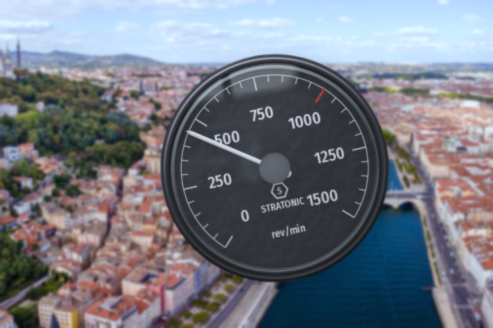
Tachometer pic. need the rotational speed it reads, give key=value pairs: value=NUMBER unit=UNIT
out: value=450 unit=rpm
